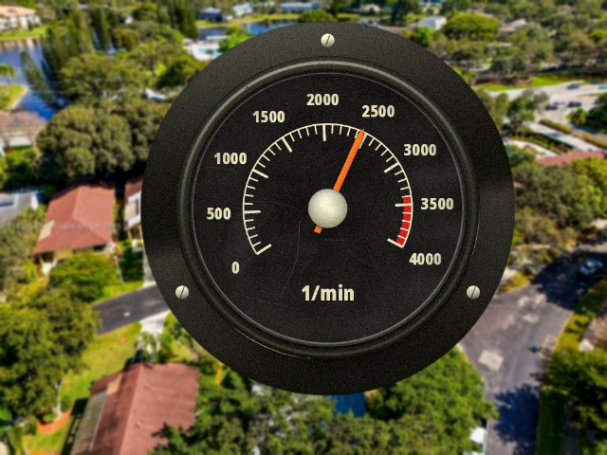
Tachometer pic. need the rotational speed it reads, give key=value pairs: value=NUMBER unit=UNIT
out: value=2450 unit=rpm
